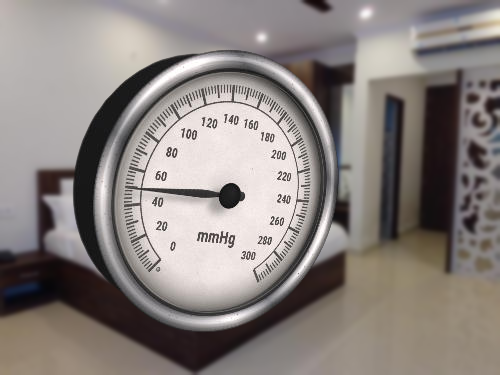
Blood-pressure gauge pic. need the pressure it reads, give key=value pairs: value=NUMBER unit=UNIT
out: value=50 unit=mmHg
